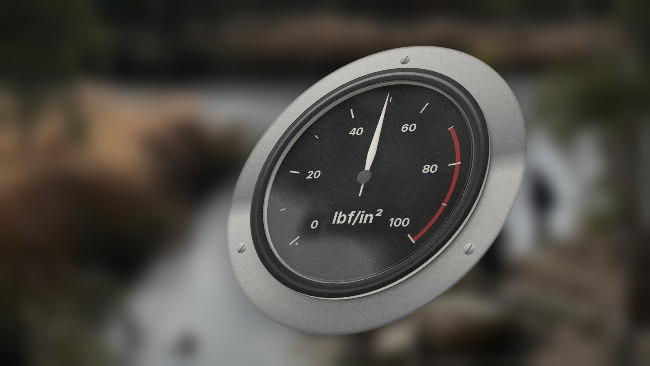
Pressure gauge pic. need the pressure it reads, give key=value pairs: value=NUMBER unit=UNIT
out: value=50 unit=psi
